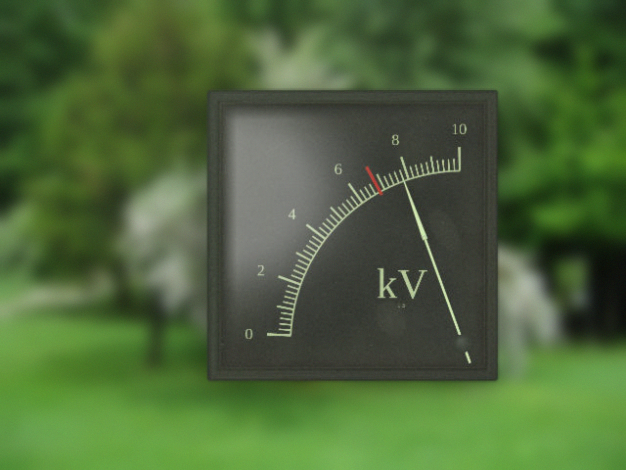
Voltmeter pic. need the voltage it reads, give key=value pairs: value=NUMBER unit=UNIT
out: value=7.8 unit=kV
